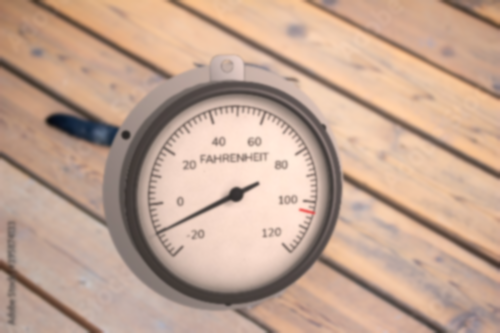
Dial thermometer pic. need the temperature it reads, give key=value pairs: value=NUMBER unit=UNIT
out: value=-10 unit=°F
